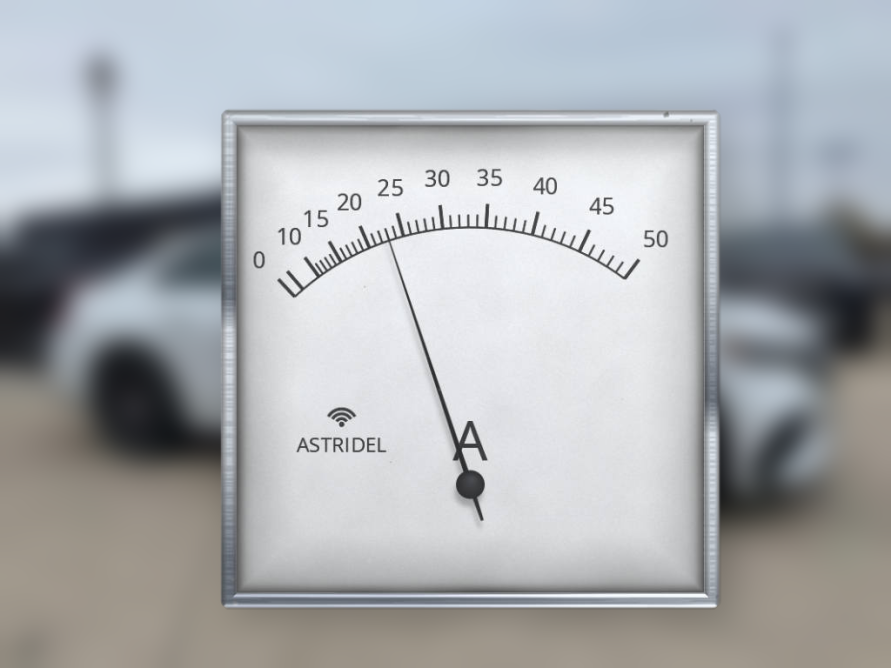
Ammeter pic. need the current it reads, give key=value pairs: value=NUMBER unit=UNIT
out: value=23 unit=A
